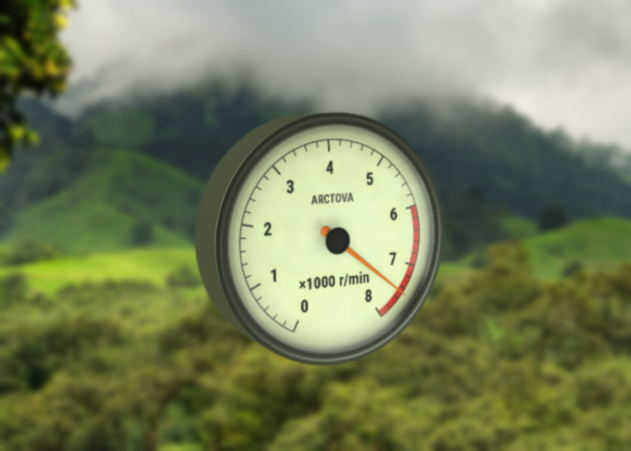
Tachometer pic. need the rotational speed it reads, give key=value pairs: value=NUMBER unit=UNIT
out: value=7500 unit=rpm
